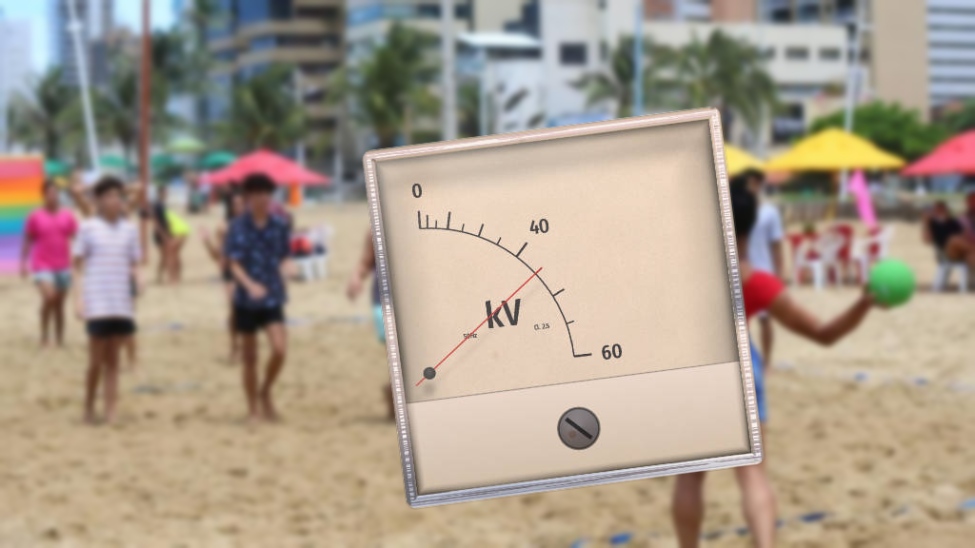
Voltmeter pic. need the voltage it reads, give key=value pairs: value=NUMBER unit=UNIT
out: value=45 unit=kV
